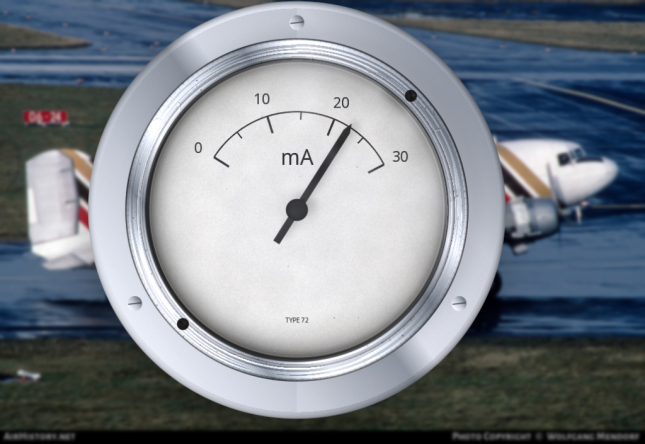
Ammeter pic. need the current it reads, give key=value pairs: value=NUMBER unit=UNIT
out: value=22.5 unit=mA
